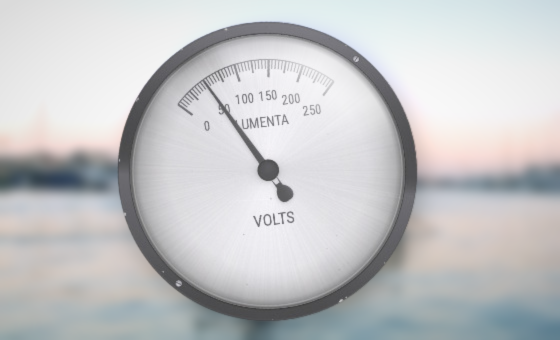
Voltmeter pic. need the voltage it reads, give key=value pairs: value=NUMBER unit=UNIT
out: value=50 unit=V
